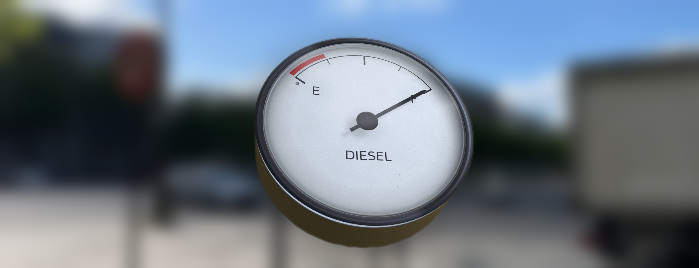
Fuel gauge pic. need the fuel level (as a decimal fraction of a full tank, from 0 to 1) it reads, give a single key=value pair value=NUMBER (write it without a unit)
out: value=1
